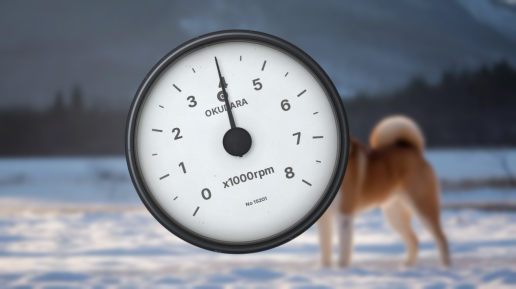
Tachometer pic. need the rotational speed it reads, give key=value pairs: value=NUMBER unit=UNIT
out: value=4000 unit=rpm
